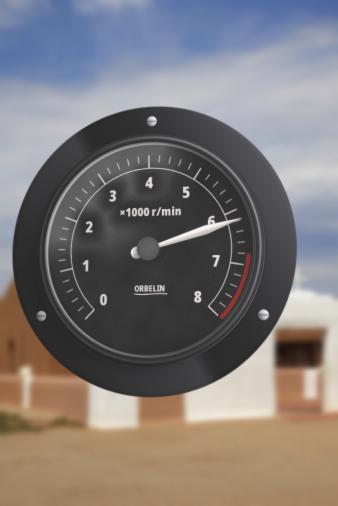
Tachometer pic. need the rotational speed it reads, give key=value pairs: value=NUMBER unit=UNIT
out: value=6200 unit=rpm
